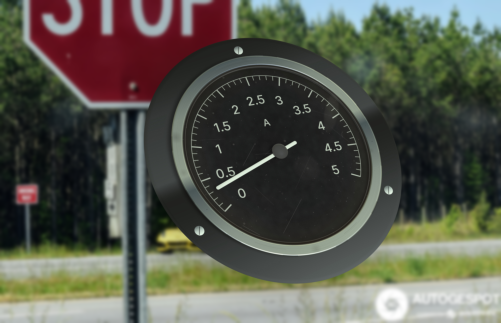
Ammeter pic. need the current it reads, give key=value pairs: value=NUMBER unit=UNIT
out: value=0.3 unit=A
